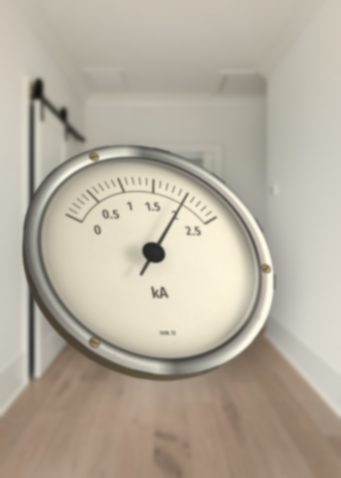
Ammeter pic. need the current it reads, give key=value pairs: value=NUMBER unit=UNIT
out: value=2 unit=kA
